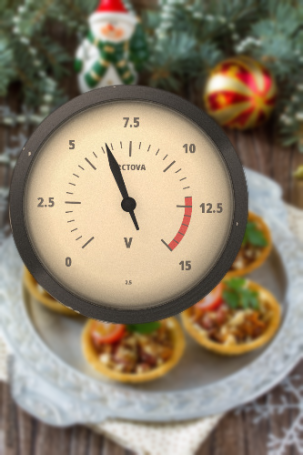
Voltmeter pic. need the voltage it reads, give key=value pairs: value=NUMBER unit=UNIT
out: value=6.25 unit=V
